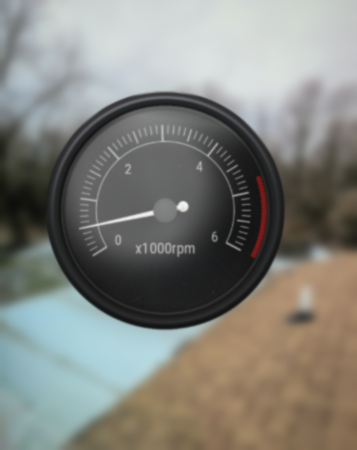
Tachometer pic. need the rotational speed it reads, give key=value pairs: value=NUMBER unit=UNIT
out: value=500 unit=rpm
